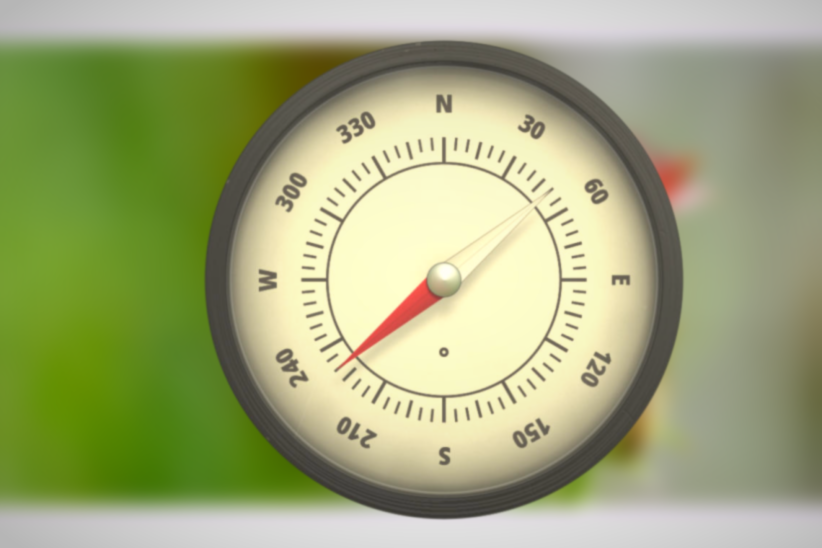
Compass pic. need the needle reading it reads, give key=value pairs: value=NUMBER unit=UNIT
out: value=230 unit=°
